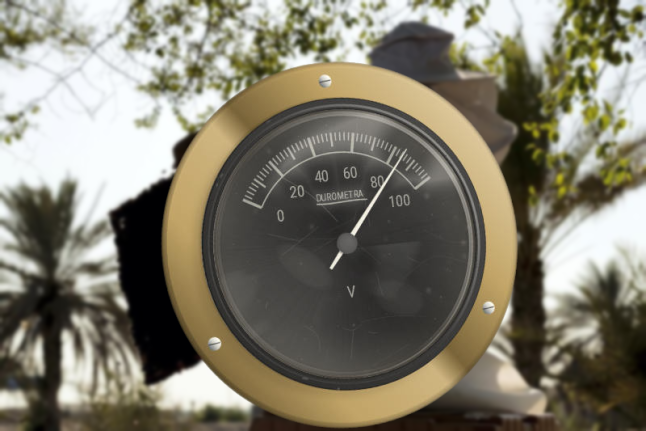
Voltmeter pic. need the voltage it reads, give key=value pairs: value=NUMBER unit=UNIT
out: value=84 unit=V
